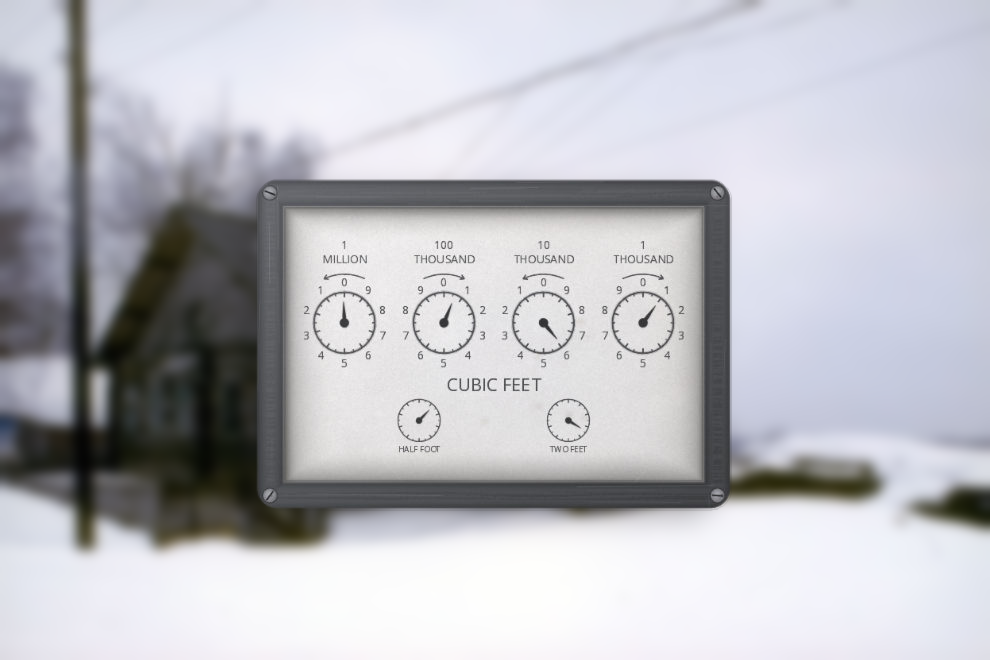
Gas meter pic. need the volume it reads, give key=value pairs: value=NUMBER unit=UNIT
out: value=6100 unit=ft³
